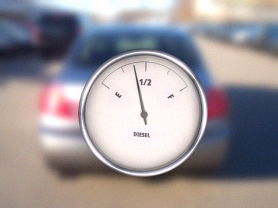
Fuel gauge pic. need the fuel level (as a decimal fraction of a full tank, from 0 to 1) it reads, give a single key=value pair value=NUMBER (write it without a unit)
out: value=0.375
